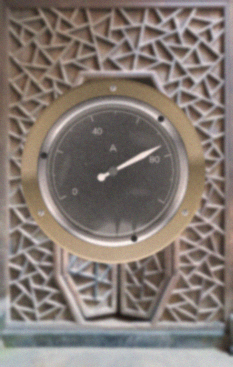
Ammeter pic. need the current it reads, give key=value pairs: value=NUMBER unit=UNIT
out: value=75 unit=A
